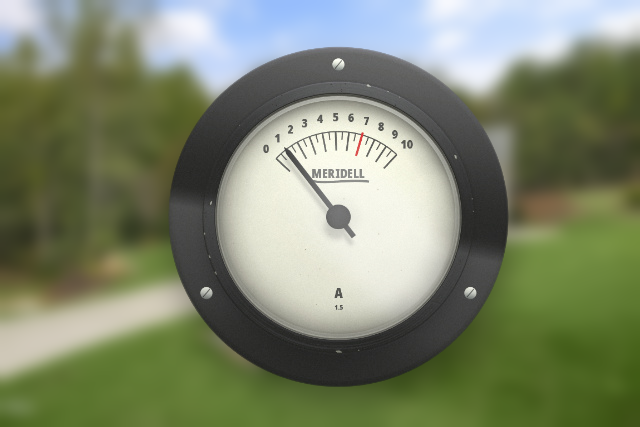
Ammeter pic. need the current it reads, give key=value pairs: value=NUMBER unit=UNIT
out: value=1 unit=A
